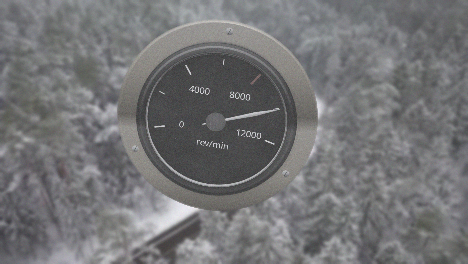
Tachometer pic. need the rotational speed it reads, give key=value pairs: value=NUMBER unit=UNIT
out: value=10000 unit=rpm
